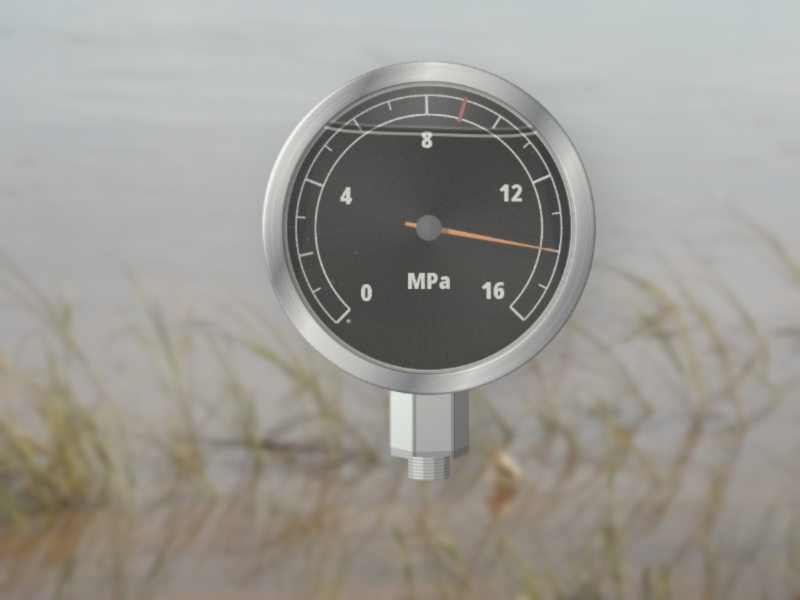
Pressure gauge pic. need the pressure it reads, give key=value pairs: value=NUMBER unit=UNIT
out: value=14 unit=MPa
